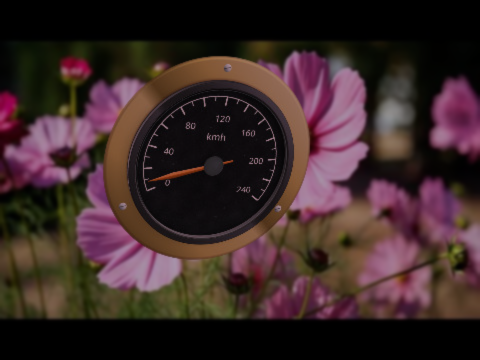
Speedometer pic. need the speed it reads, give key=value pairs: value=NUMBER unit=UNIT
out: value=10 unit=km/h
